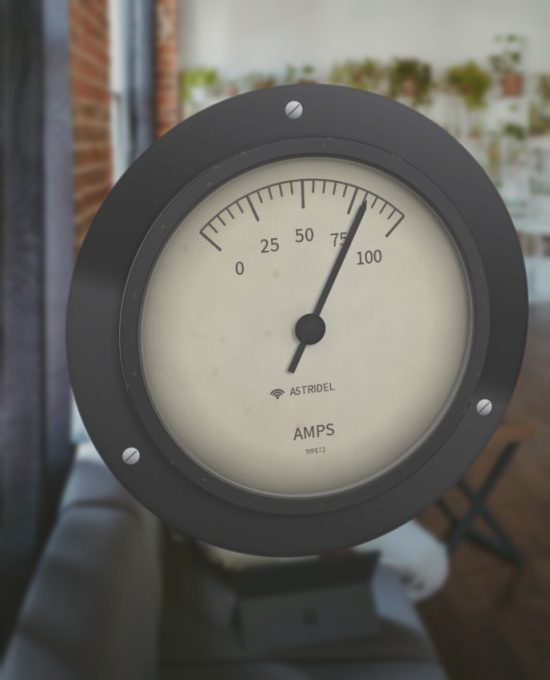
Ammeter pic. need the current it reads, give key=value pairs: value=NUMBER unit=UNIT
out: value=80 unit=A
